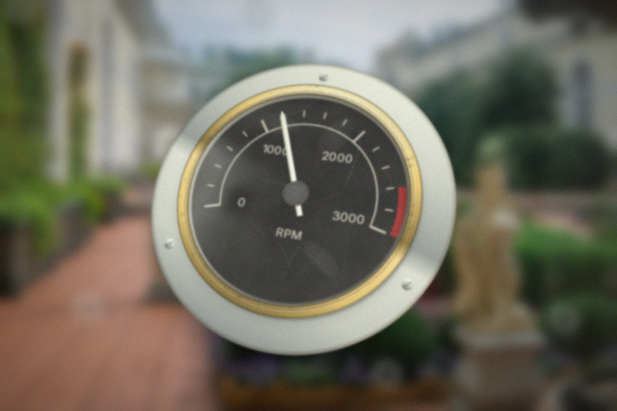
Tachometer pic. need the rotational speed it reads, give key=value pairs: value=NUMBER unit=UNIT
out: value=1200 unit=rpm
